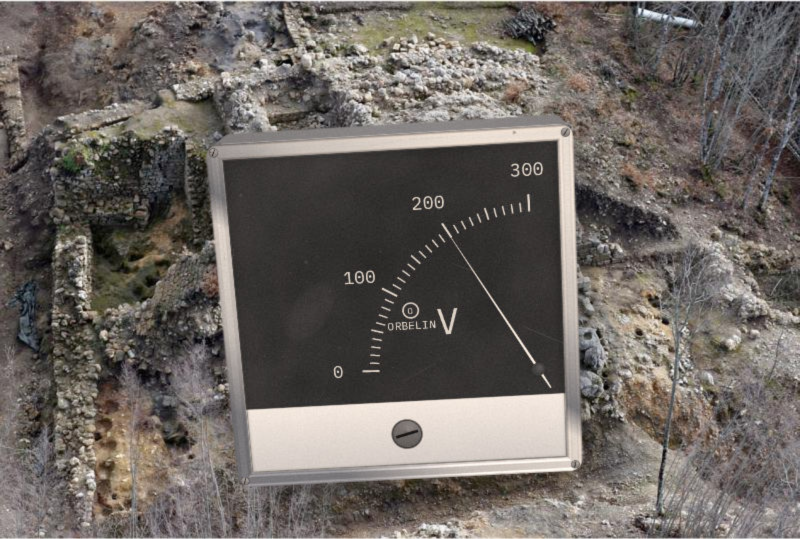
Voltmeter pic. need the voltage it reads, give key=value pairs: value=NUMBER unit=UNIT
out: value=200 unit=V
